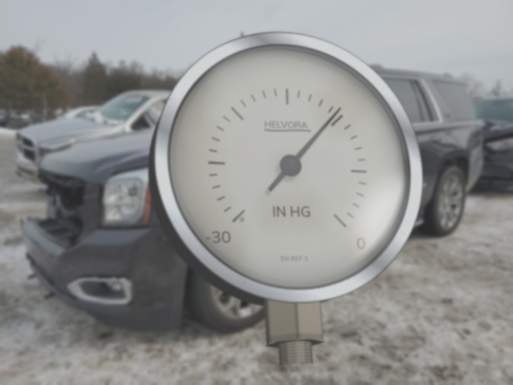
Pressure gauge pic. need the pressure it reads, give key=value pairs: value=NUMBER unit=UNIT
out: value=-10.5 unit=inHg
